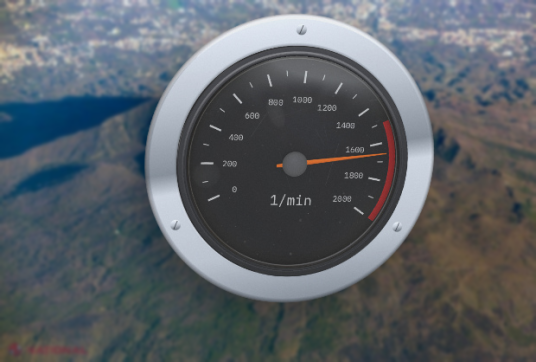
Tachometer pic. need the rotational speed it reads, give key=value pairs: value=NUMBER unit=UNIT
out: value=1650 unit=rpm
